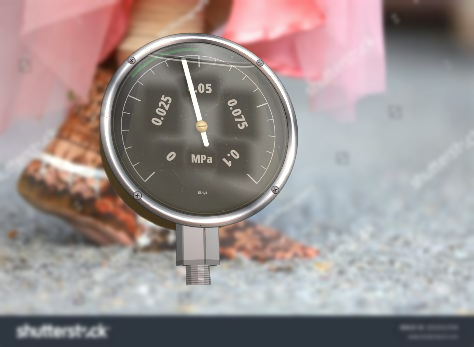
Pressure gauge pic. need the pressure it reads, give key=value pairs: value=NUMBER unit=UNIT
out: value=0.045 unit=MPa
